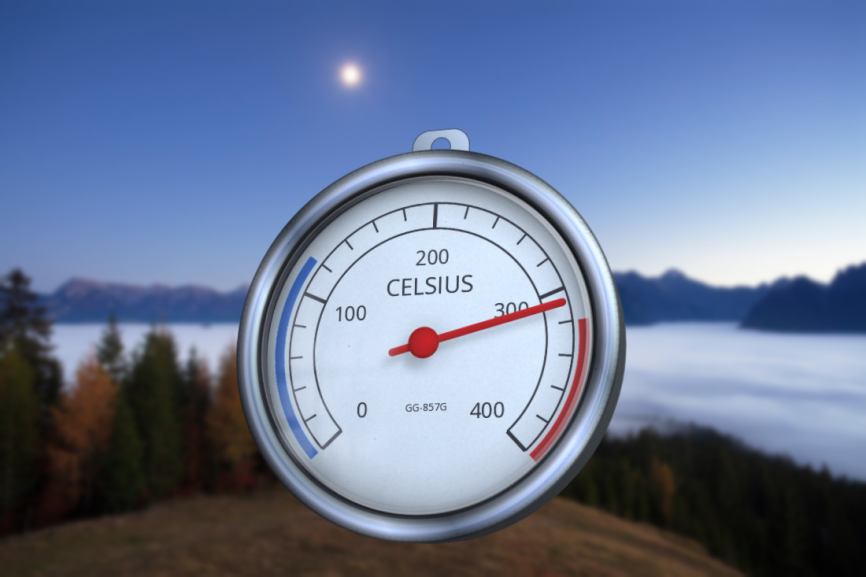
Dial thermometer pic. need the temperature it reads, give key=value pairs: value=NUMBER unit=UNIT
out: value=310 unit=°C
